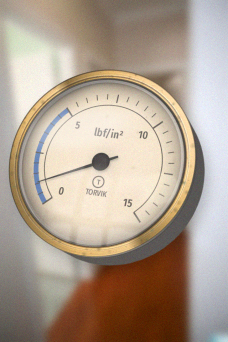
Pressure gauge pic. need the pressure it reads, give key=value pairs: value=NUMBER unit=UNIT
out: value=1 unit=psi
